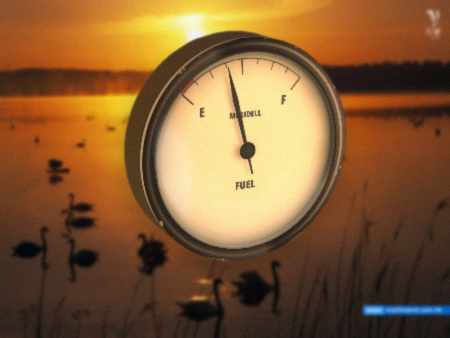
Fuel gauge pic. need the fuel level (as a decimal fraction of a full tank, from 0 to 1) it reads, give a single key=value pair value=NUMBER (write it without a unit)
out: value=0.375
